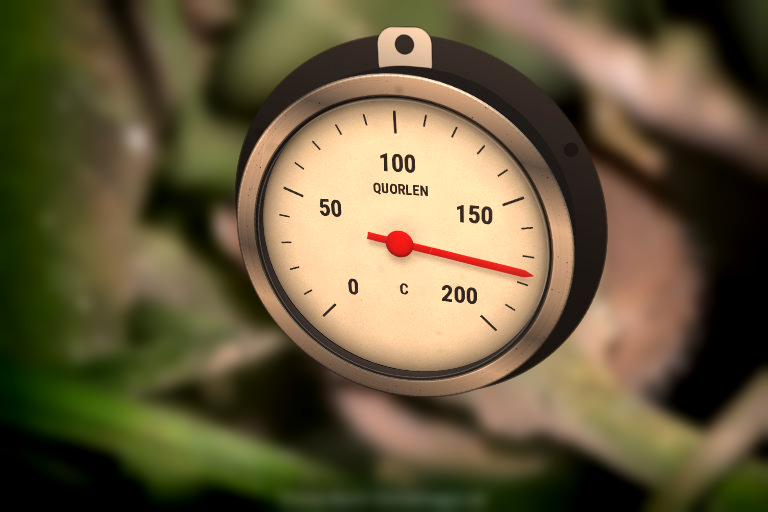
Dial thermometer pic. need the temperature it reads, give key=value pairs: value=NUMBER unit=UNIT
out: value=175 unit=°C
